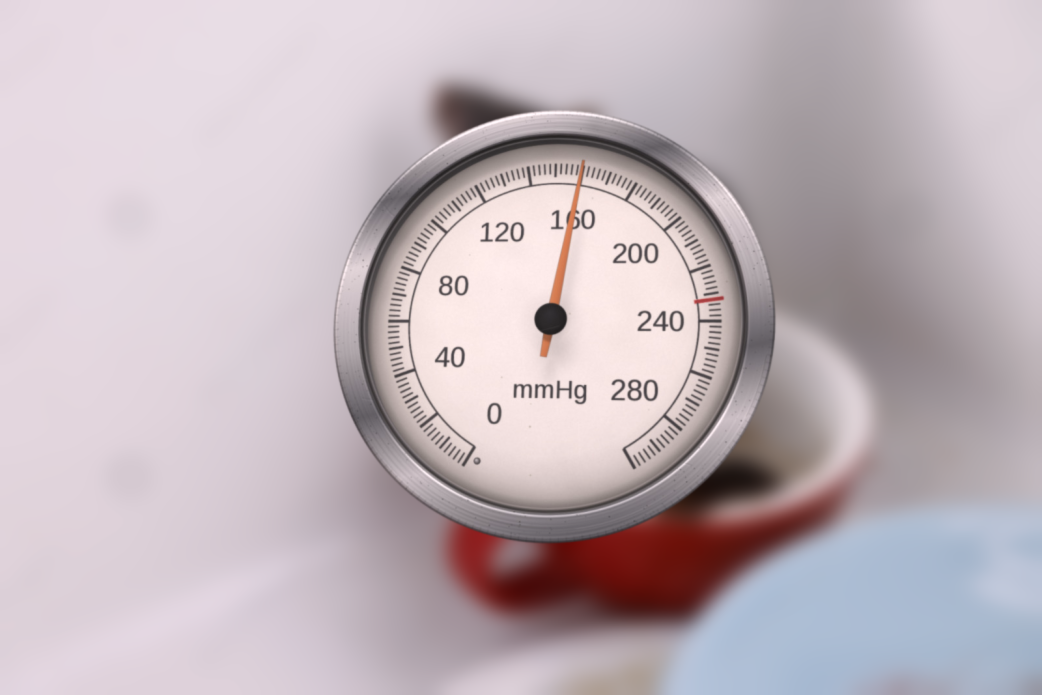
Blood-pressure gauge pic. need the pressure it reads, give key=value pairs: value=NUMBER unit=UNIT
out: value=160 unit=mmHg
